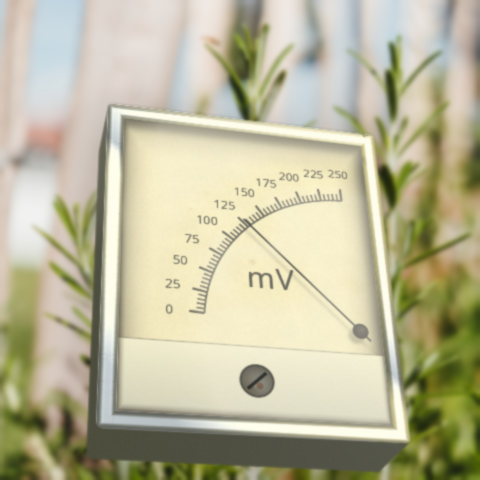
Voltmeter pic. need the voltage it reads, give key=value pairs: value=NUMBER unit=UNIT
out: value=125 unit=mV
